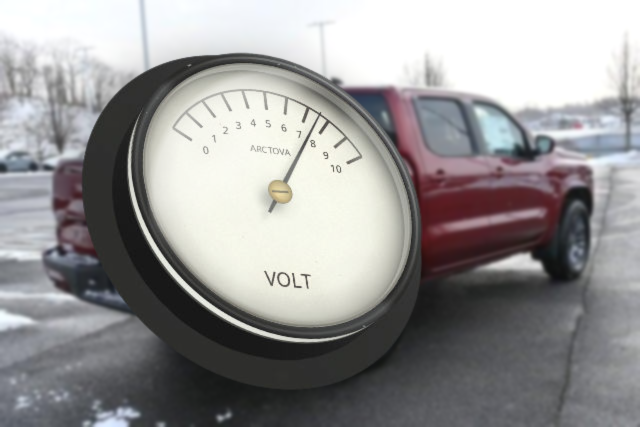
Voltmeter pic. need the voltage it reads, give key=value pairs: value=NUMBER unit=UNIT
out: value=7.5 unit=V
